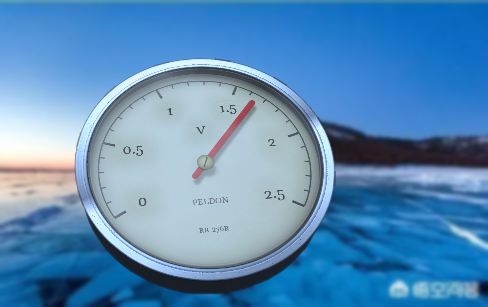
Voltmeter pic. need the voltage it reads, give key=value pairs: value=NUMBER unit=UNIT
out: value=1.65 unit=V
